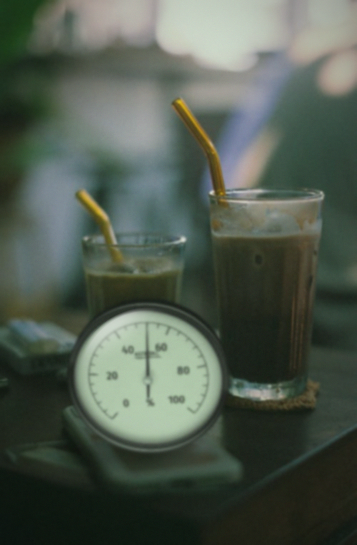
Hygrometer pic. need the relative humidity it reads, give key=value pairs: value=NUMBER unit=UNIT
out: value=52 unit=%
